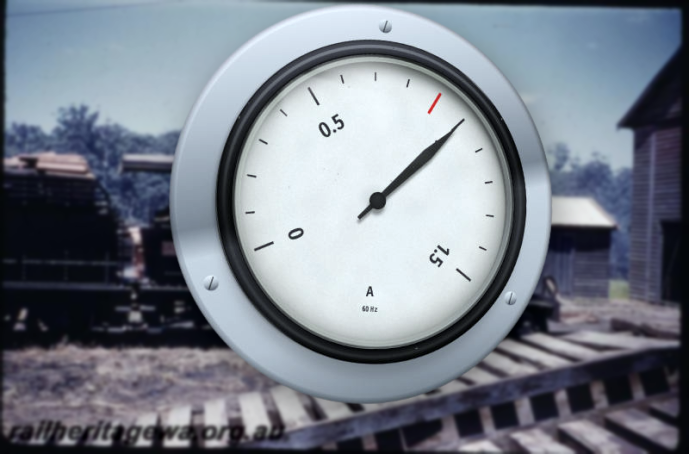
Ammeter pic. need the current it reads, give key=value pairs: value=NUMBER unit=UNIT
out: value=1 unit=A
